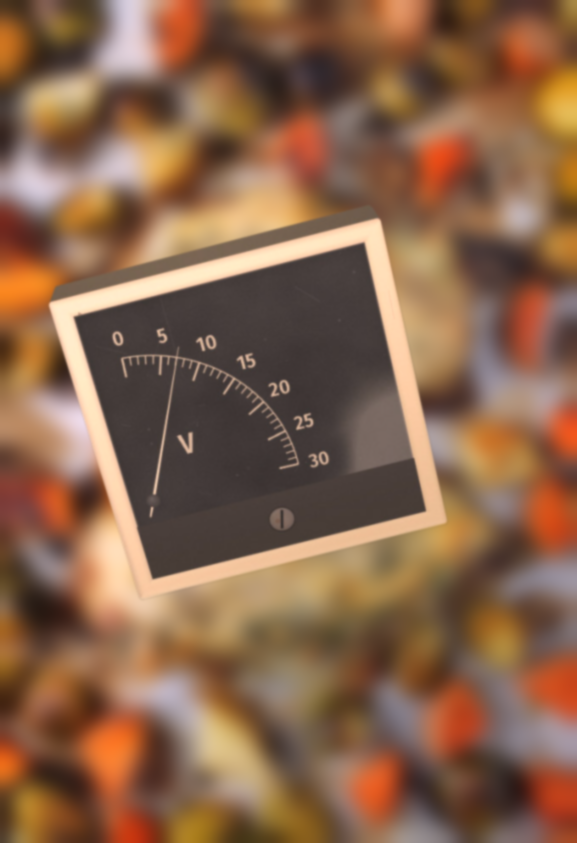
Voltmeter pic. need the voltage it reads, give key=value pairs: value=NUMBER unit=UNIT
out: value=7 unit=V
